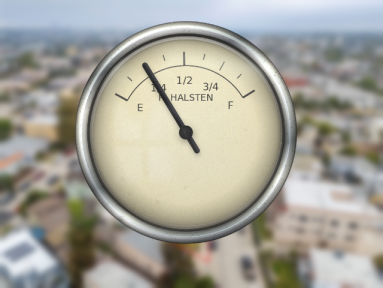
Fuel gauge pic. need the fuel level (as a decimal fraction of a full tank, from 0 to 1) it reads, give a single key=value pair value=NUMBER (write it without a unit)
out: value=0.25
